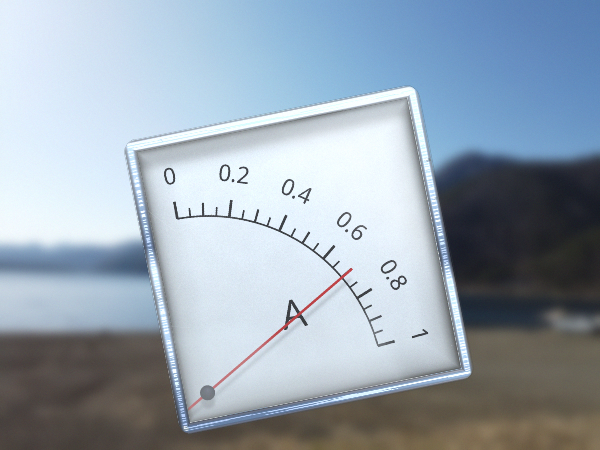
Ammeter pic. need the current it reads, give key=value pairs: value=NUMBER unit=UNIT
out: value=0.7 unit=A
